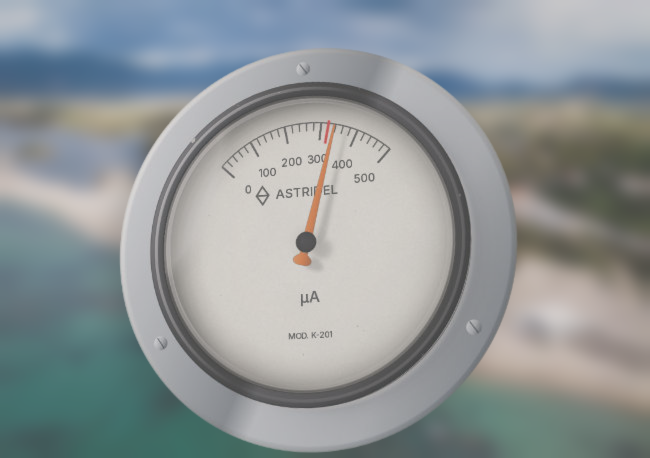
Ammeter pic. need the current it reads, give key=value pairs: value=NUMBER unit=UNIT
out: value=340 unit=µA
